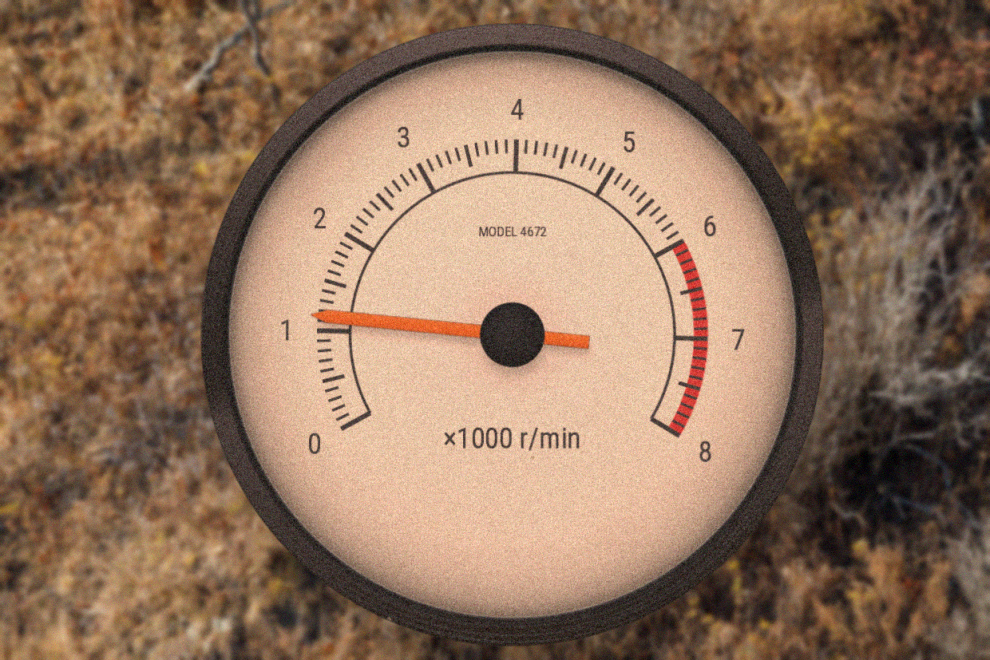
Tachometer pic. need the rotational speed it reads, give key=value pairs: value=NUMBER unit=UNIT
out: value=1150 unit=rpm
